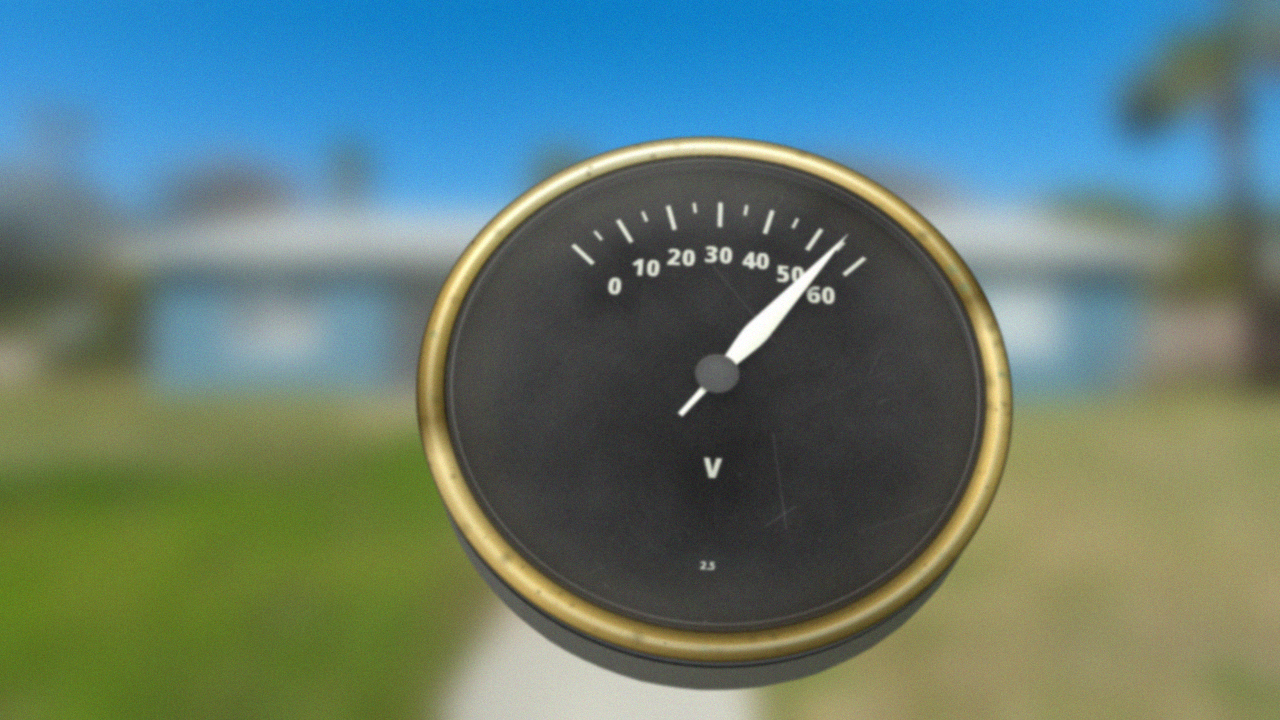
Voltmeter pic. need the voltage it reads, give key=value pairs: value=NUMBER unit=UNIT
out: value=55 unit=V
